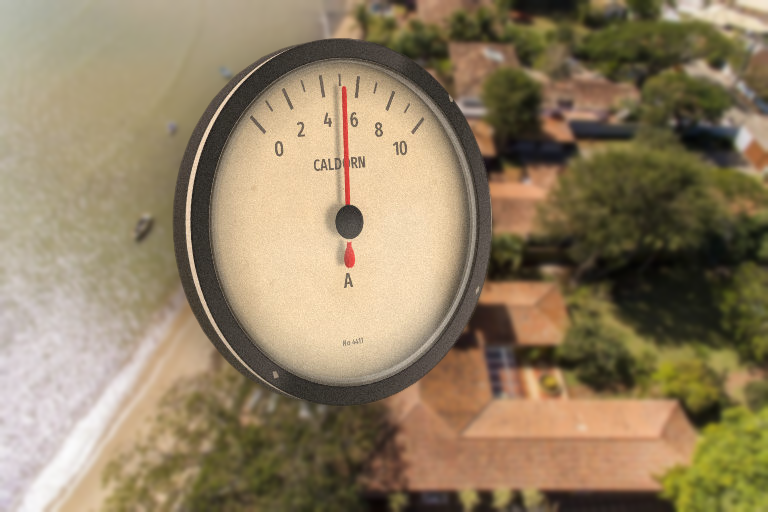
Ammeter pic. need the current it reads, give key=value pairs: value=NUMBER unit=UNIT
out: value=5 unit=A
